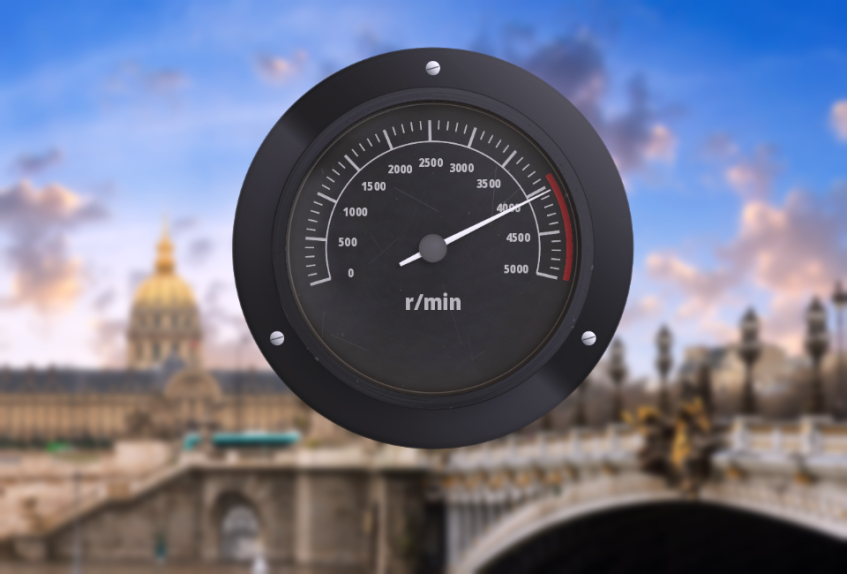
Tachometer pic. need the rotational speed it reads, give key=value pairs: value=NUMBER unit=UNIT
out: value=4050 unit=rpm
